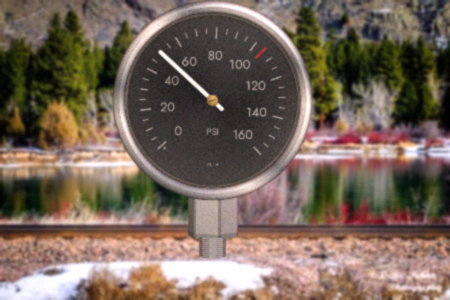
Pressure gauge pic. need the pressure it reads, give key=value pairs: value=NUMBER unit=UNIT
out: value=50 unit=psi
